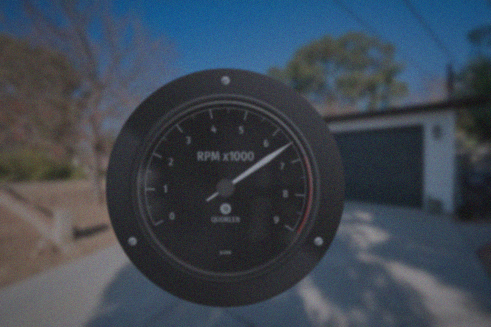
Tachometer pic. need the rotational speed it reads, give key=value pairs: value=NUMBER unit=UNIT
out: value=6500 unit=rpm
